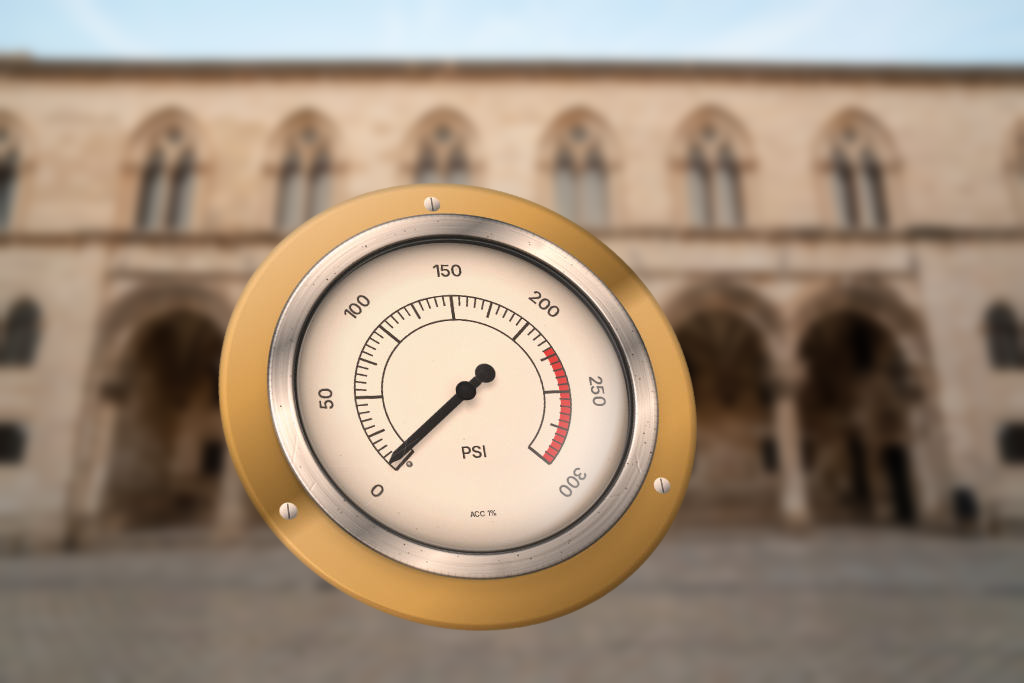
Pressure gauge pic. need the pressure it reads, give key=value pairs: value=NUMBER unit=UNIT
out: value=5 unit=psi
